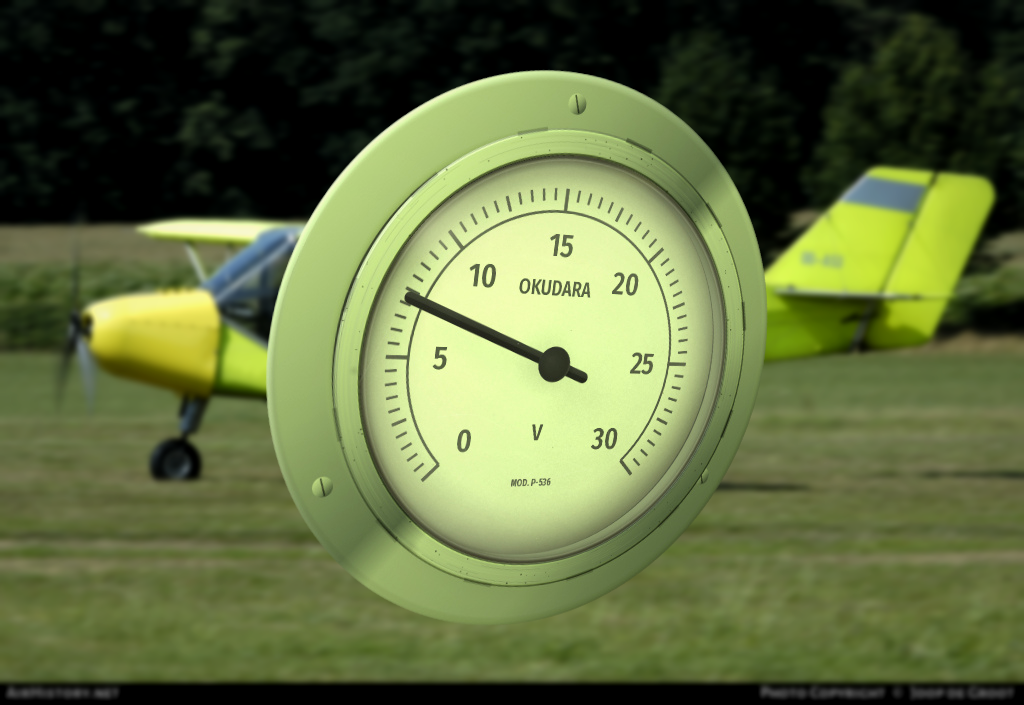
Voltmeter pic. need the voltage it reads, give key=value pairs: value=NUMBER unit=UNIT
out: value=7.25 unit=V
